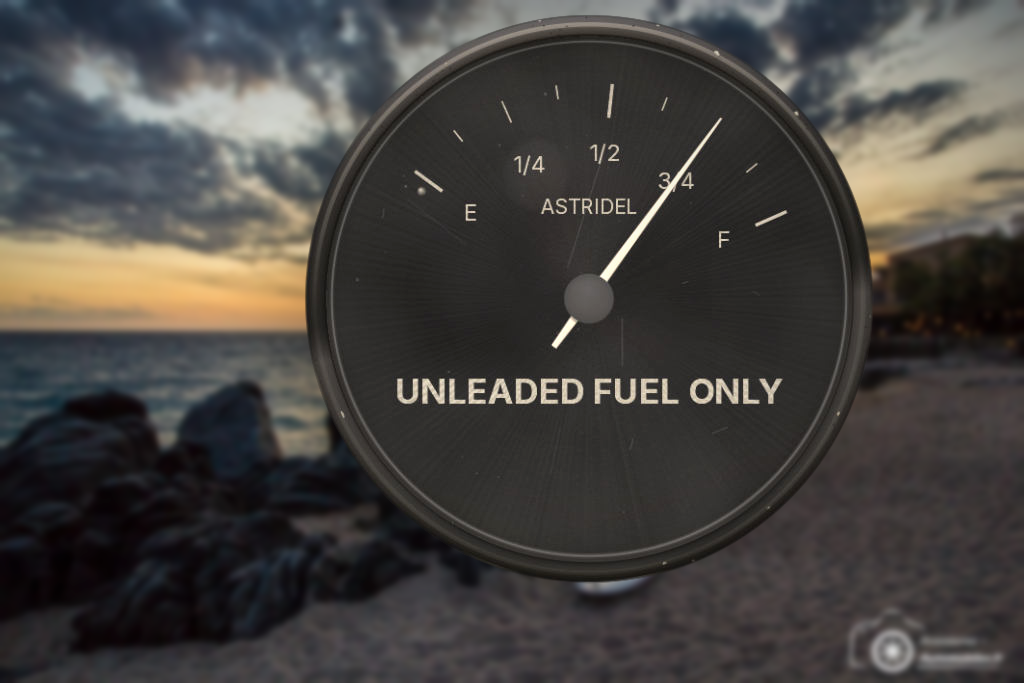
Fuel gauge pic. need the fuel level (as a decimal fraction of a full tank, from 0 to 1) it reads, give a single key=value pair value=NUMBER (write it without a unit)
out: value=0.75
